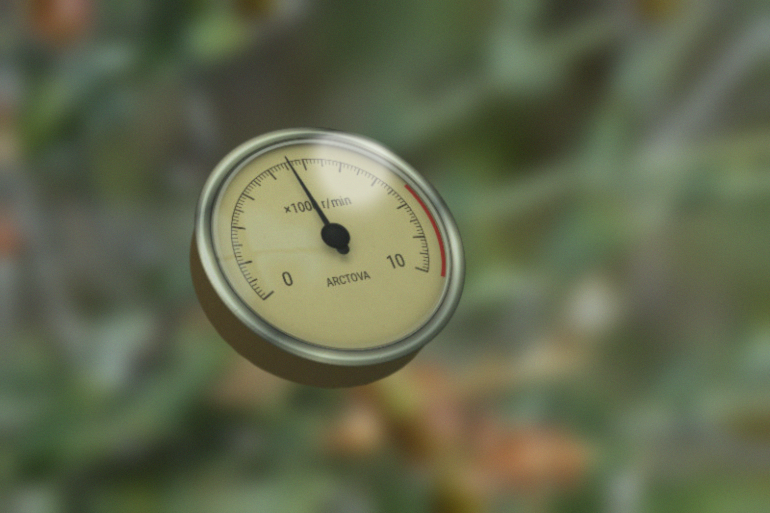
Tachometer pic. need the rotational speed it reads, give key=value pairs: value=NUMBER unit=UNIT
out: value=4500 unit=rpm
